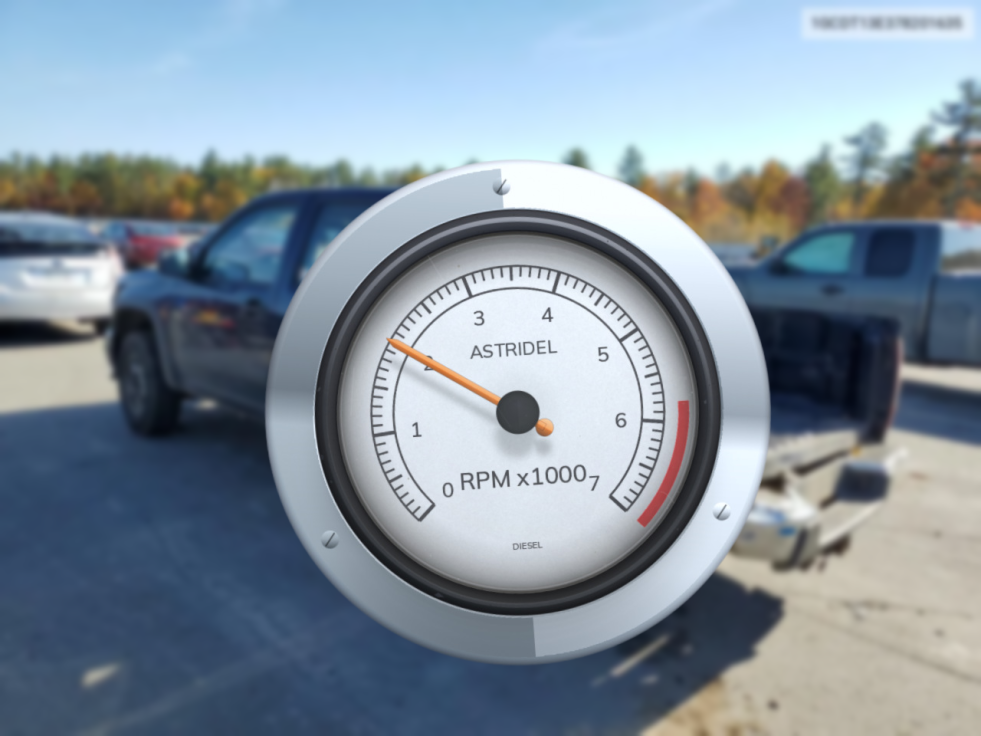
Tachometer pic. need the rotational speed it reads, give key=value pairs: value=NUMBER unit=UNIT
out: value=2000 unit=rpm
